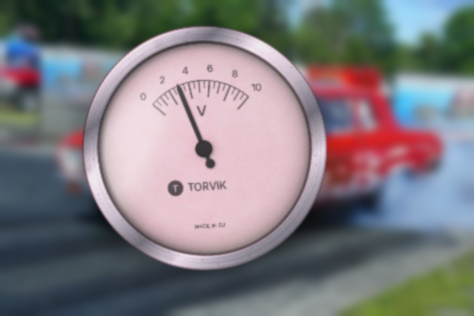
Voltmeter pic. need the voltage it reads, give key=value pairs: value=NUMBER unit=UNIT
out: value=3 unit=V
